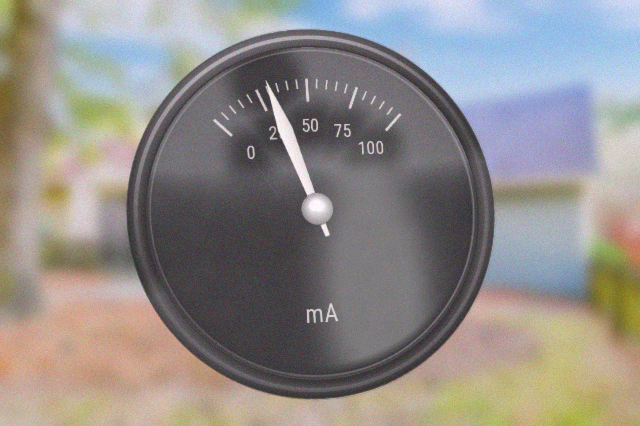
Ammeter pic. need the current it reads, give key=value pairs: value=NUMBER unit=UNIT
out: value=30 unit=mA
